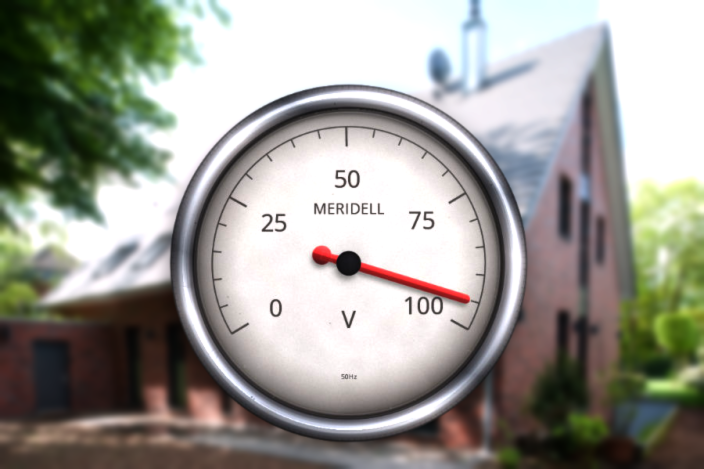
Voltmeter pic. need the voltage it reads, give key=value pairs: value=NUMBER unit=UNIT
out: value=95 unit=V
